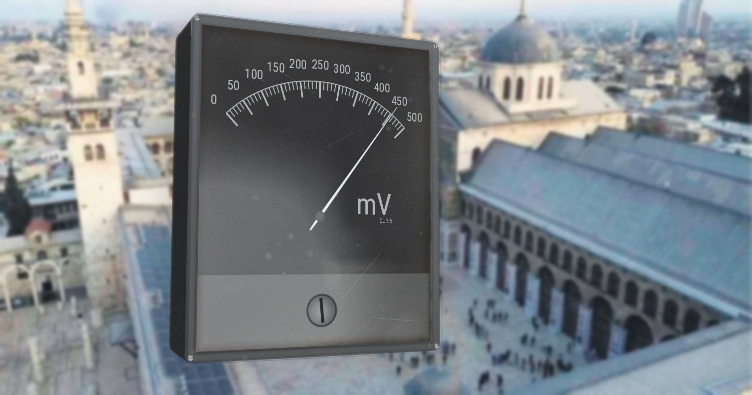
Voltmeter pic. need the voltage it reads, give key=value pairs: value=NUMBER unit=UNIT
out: value=450 unit=mV
